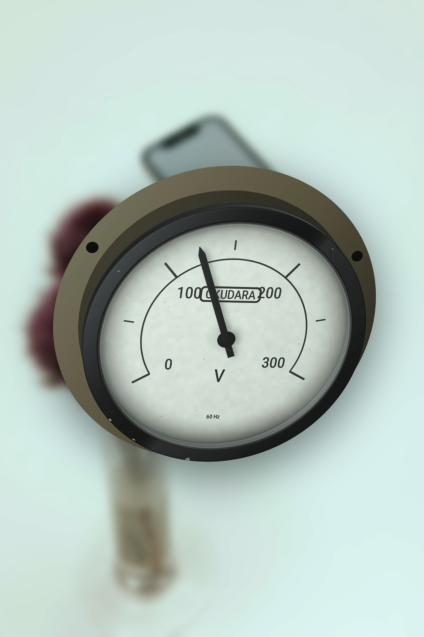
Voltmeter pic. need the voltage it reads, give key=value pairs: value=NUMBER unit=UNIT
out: value=125 unit=V
